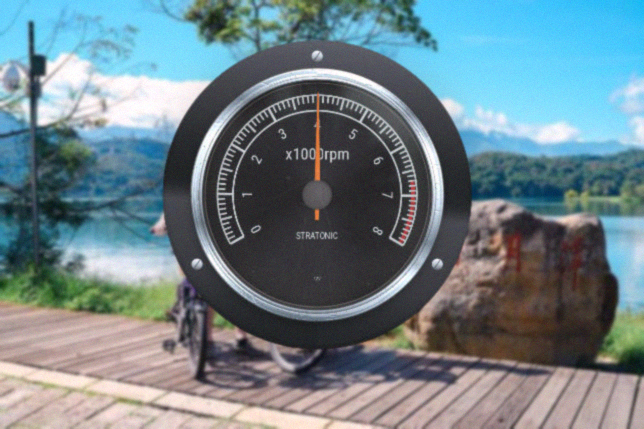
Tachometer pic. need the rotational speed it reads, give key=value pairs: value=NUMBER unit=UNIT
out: value=4000 unit=rpm
